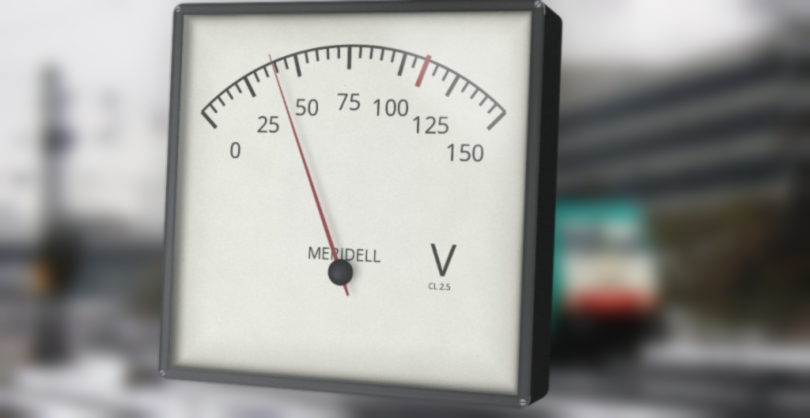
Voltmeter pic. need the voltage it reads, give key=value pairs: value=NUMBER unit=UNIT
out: value=40 unit=V
